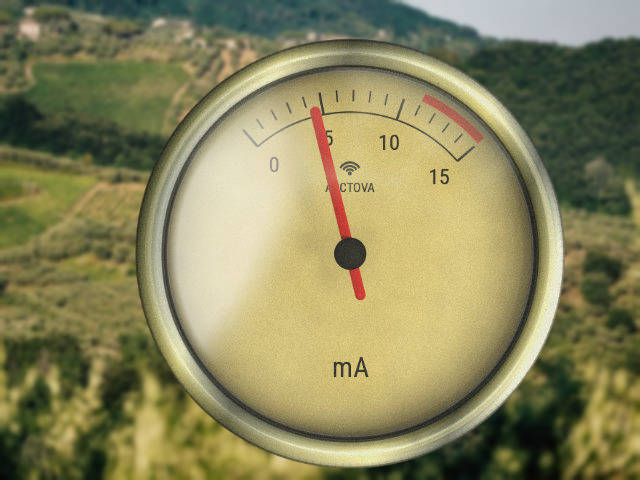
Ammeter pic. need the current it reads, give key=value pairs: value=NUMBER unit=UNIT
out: value=4.5 unit=mA
